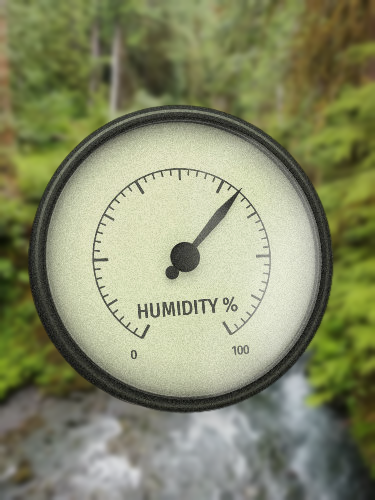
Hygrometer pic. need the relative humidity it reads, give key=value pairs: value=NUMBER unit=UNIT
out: value=64 unit=%
